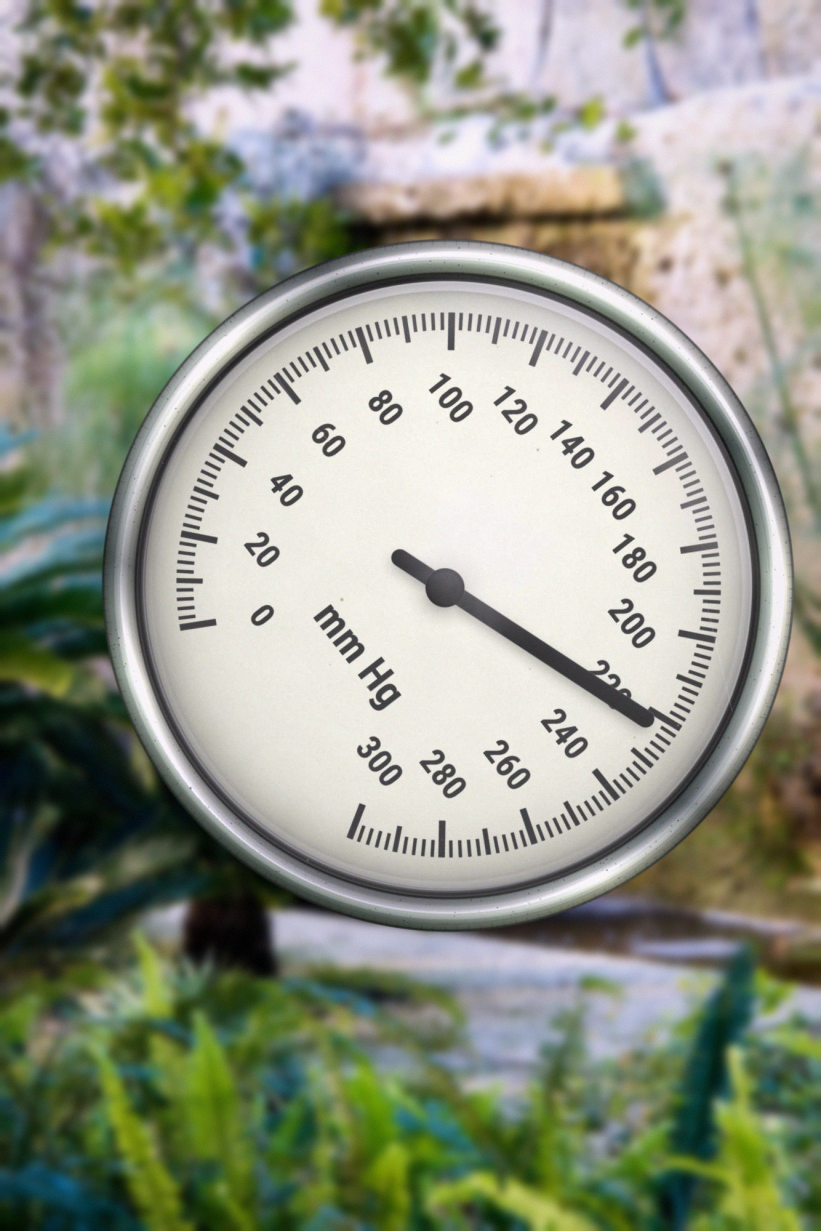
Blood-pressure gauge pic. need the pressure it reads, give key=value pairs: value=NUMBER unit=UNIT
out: value=222 unit=mmHg
